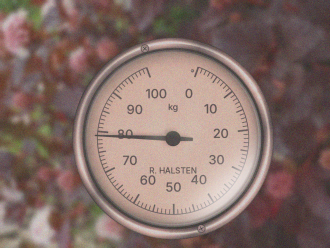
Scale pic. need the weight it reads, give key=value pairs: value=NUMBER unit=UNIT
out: value=79 unit=kg
